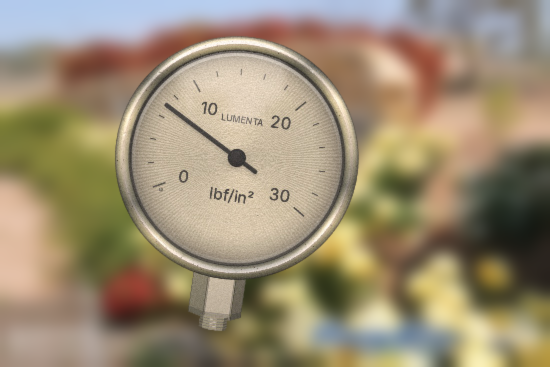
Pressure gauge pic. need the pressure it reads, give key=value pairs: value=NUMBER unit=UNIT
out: value=7 unit=psi
